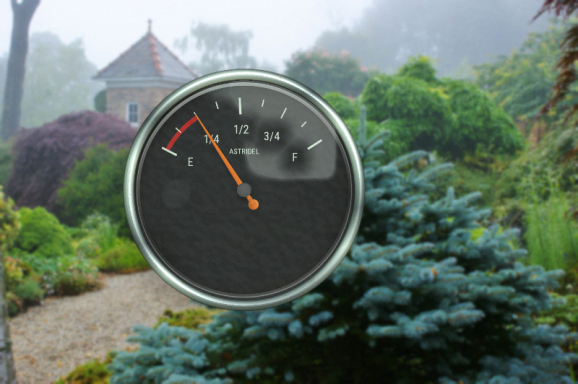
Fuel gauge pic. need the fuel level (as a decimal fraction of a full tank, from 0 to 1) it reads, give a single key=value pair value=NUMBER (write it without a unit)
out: value=0.25
